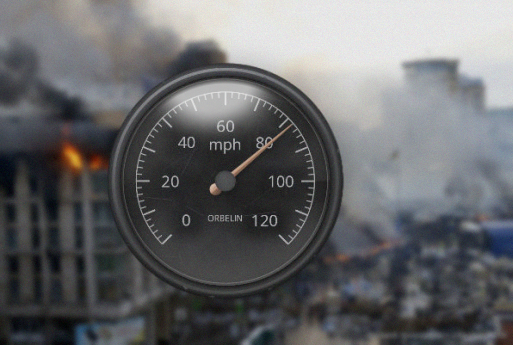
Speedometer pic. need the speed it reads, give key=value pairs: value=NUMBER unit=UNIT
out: value=82 unit=mph
